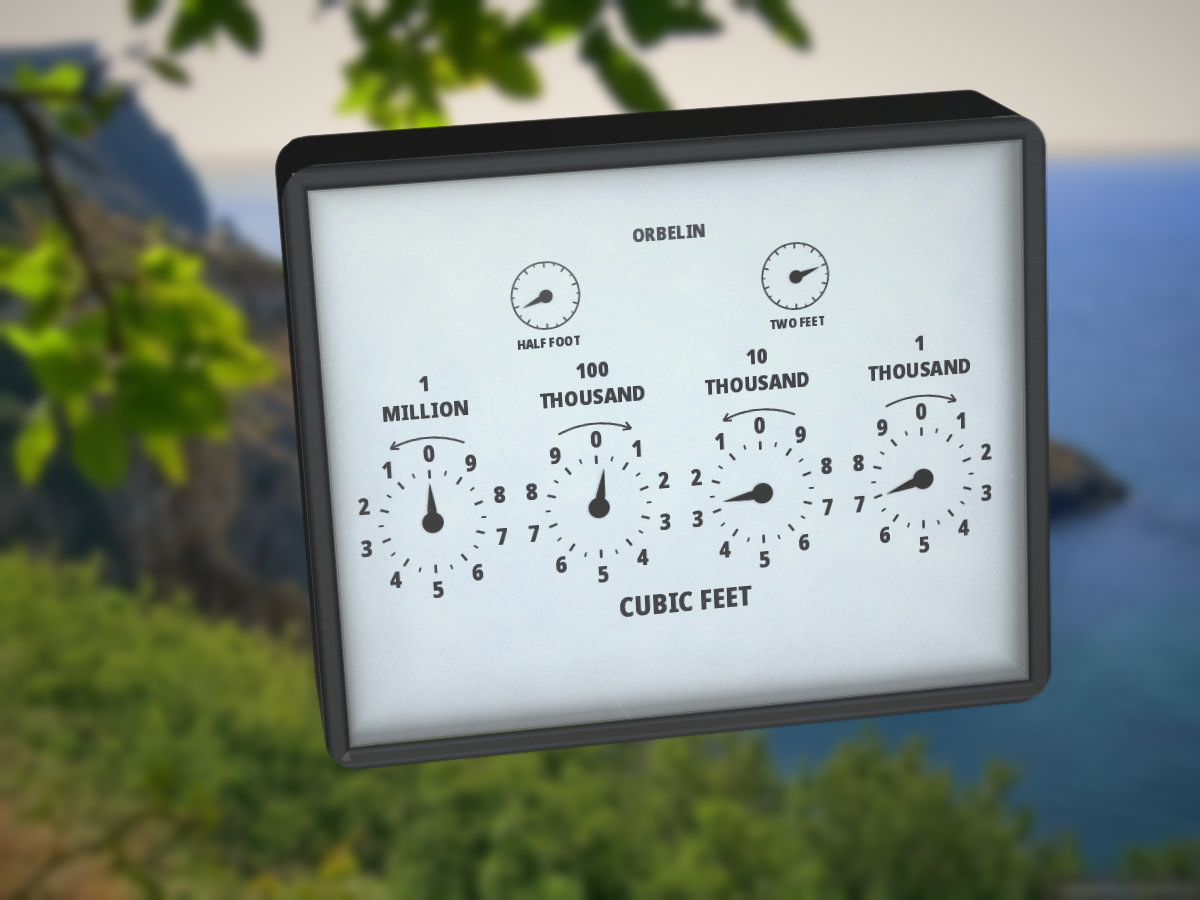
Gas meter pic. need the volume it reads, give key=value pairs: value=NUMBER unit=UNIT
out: value=2700 unit=ft³
